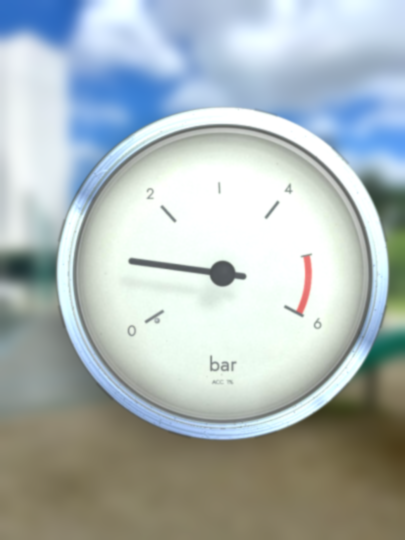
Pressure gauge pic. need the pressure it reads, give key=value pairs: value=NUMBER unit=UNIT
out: value=1 unit=bar
